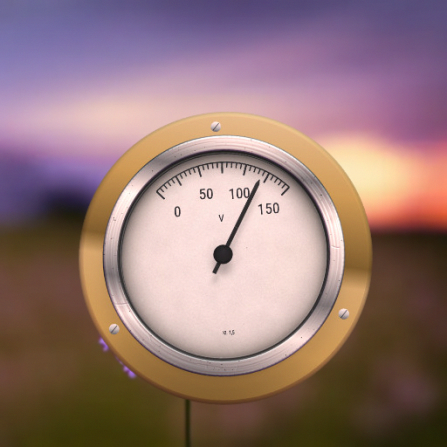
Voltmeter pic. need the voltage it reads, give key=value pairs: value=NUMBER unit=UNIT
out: value=120 unit=V
